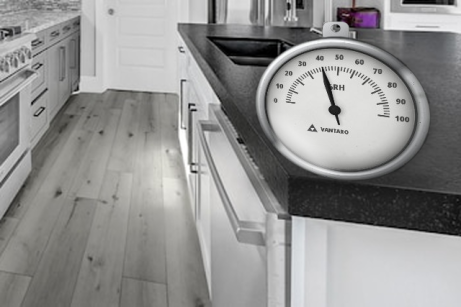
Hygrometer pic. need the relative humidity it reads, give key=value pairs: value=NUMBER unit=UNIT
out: value=40 unit=%
